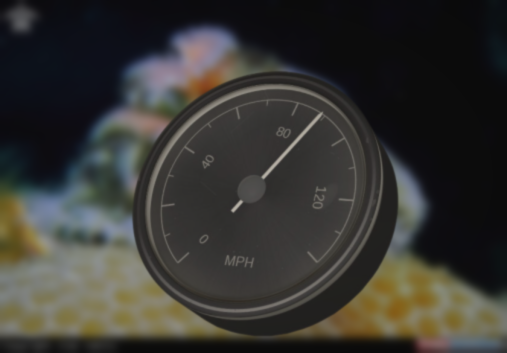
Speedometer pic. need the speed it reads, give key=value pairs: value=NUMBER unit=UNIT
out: value=90 unit=mph
